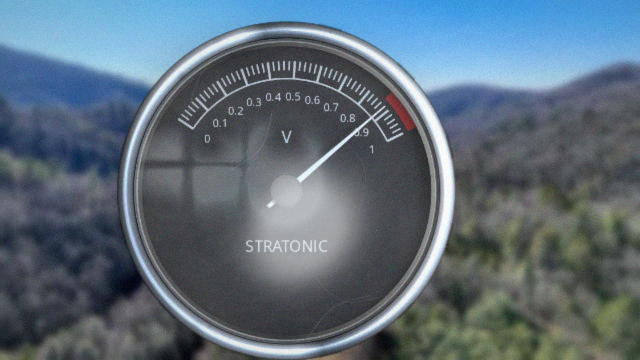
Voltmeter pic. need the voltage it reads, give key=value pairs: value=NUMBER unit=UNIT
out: value=0.88 unit=V
